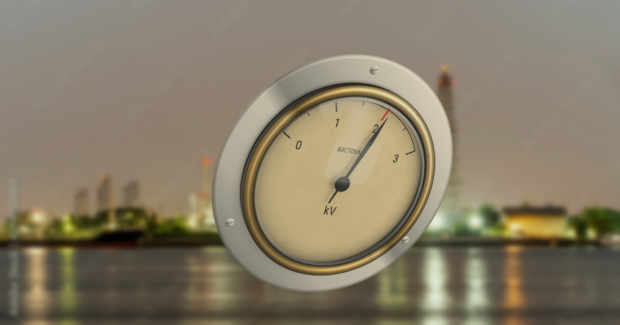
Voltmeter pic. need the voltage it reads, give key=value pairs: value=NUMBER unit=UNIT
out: value=2 unit=kV
